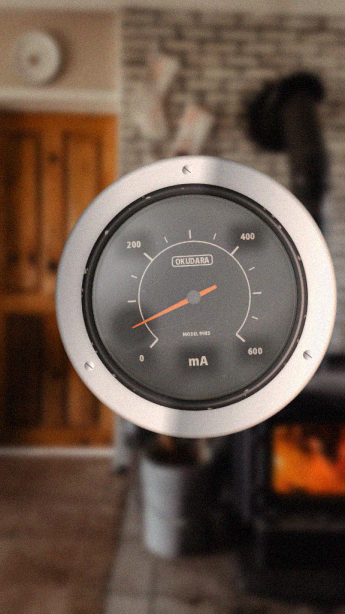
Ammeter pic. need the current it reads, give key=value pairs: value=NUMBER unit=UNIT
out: value=50 unit=mA
